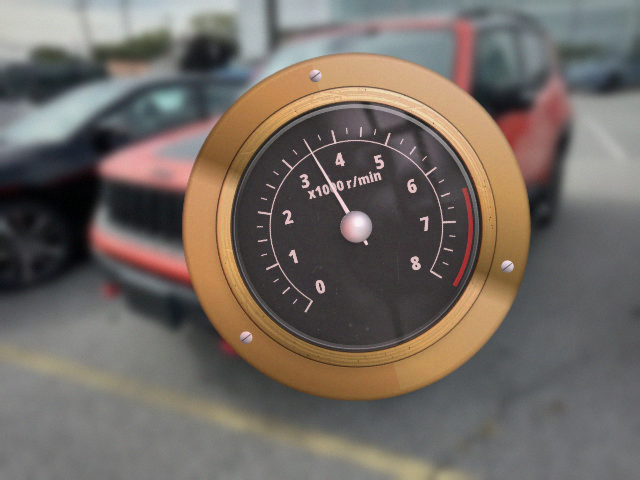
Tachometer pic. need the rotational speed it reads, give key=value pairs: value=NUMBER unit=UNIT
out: value=3500 unit=rpm
